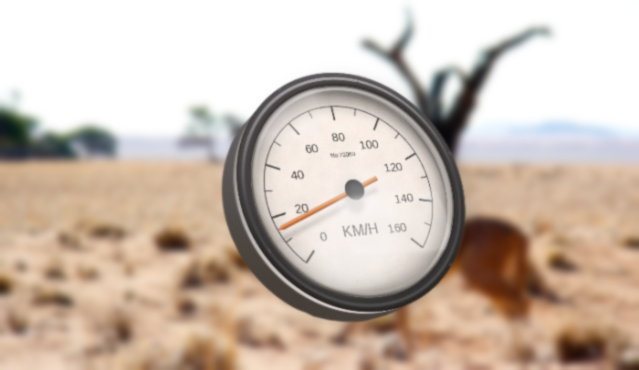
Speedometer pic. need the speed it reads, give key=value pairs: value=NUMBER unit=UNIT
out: value=15 unit=km/h
